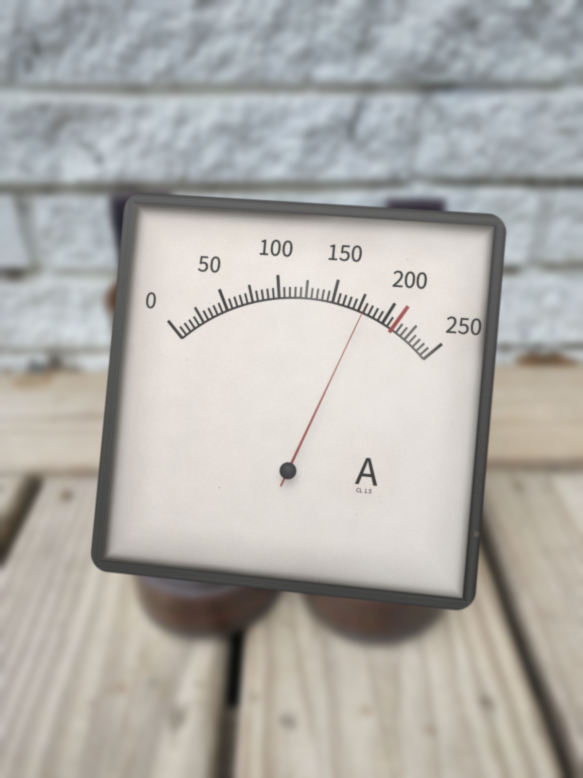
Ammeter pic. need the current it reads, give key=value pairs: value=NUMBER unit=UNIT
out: value=180 unit=A
